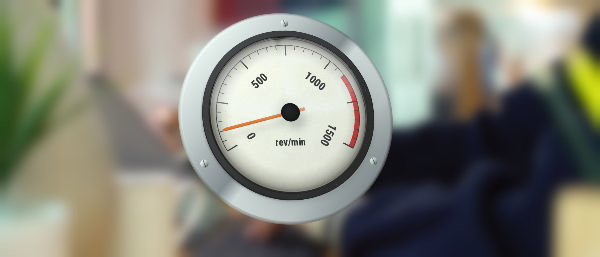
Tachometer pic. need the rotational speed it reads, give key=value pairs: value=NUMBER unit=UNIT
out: value=100 unit=rpm
